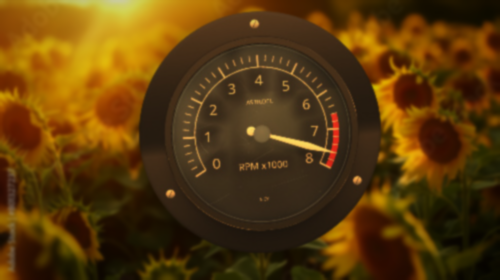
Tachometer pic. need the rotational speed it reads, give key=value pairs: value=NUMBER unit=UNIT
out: value=7600 unit=rpm
